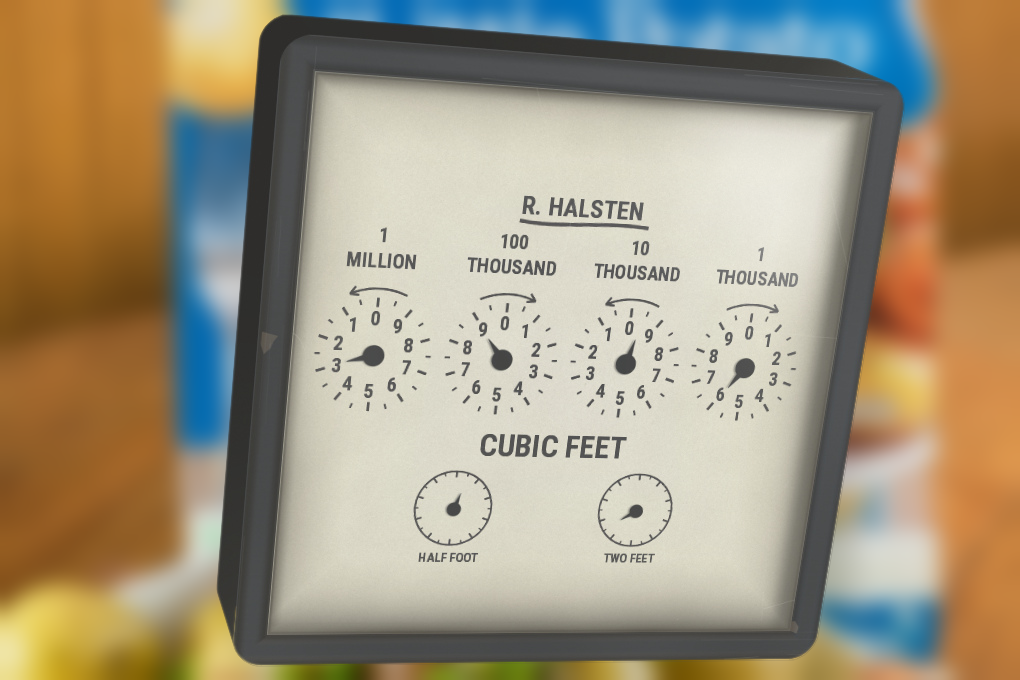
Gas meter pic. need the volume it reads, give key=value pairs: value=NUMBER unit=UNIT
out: value=289600 unit=ft³
